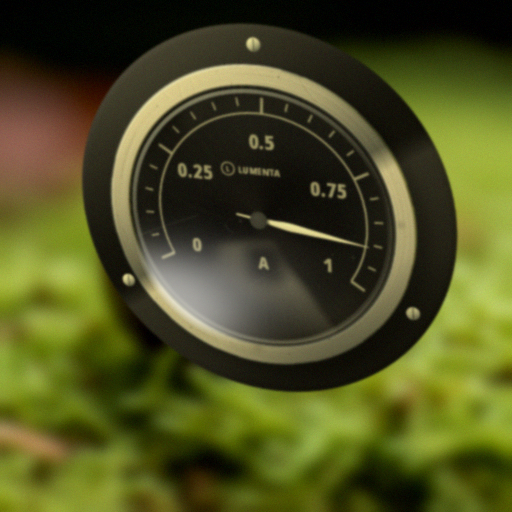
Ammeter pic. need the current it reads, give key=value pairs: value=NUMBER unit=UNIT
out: value=0.9 unit=A
